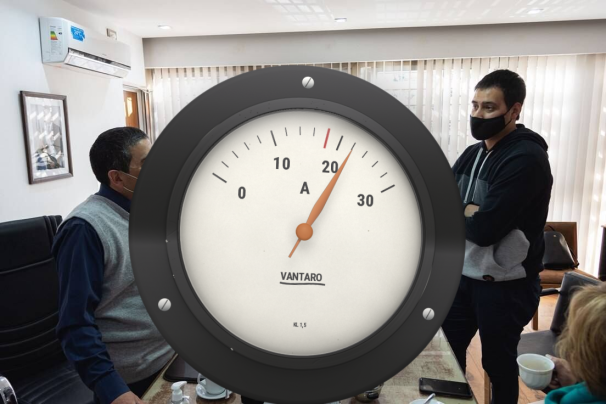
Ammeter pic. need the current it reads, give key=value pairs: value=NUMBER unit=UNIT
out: value=22 unit=A
